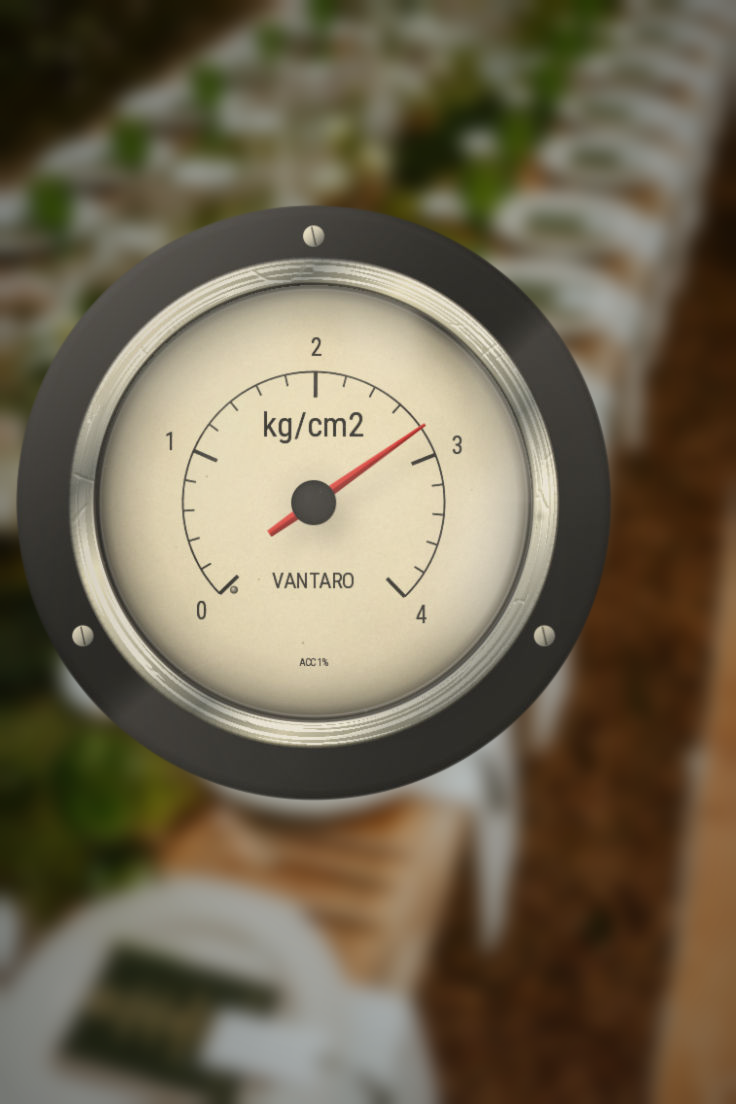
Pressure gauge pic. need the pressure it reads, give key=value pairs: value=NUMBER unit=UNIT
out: value=2.8 unit=kg/cm²
